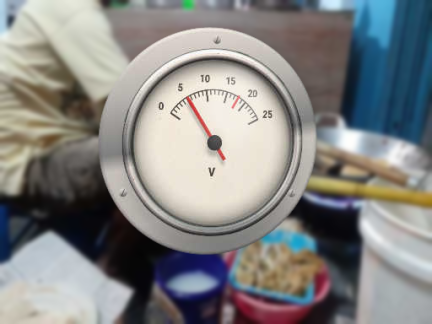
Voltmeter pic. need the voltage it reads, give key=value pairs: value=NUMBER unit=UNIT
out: value=5 unit=V
